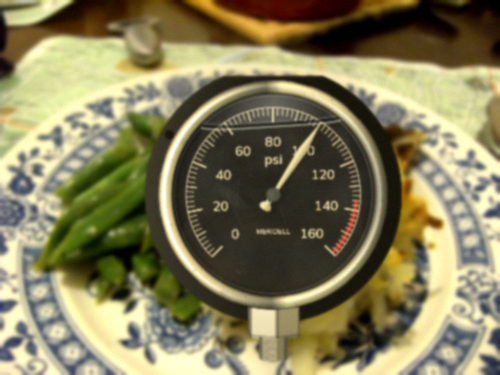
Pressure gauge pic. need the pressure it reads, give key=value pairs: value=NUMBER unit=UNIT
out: value=100 unit=psi
